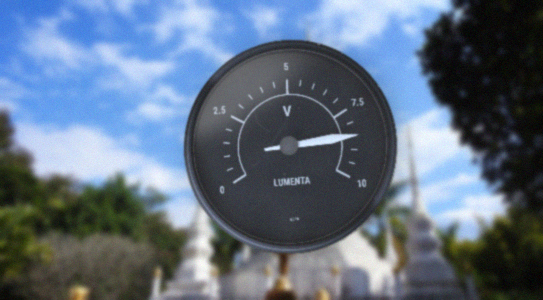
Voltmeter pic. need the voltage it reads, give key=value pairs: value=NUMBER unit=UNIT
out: value=8.5 unit=V
